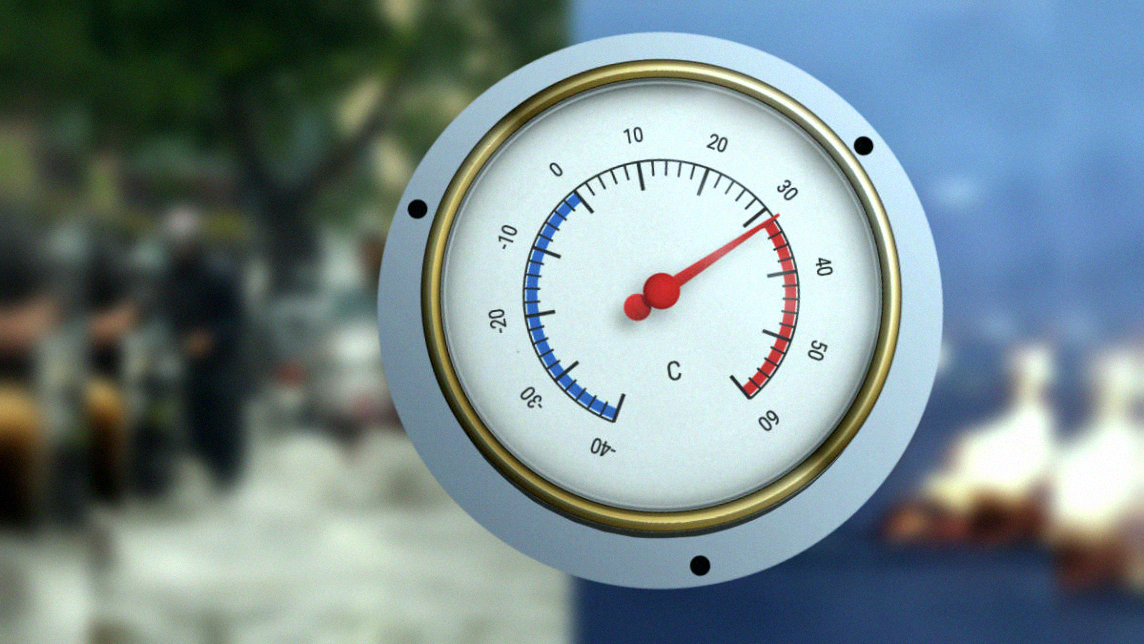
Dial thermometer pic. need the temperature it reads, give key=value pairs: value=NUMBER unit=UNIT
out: value=32 unit=°C
